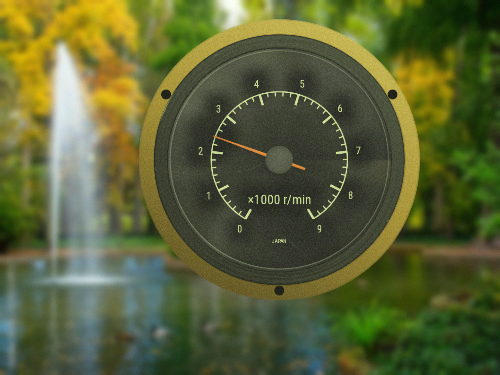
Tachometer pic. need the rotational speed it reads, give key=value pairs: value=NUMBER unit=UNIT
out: value=2400 unit=rpm
